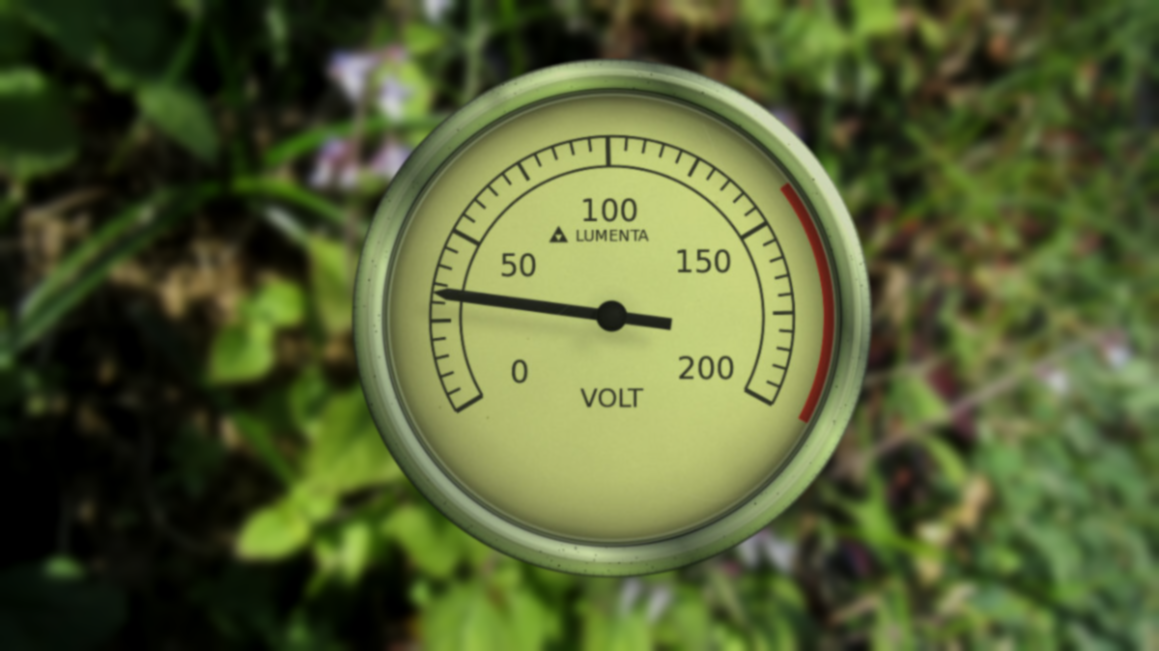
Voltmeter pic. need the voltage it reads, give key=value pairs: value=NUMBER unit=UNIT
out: value=32.5 unit=V
